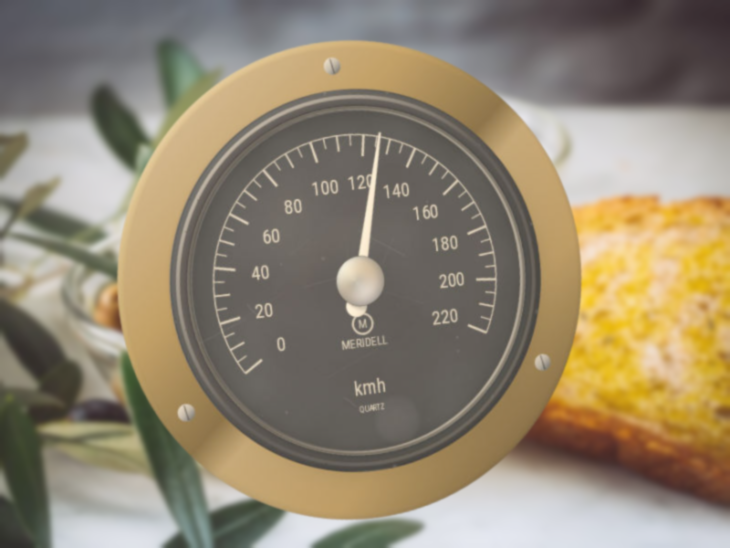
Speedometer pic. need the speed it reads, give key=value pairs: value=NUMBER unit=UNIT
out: value=125 unit=km/h
